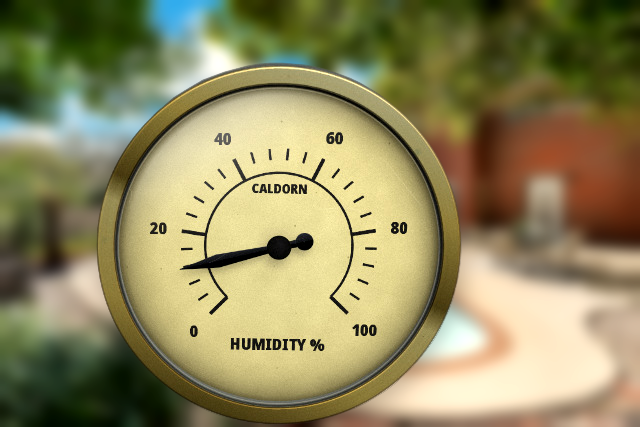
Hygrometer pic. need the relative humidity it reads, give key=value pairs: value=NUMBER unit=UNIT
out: value=12 unit=%
